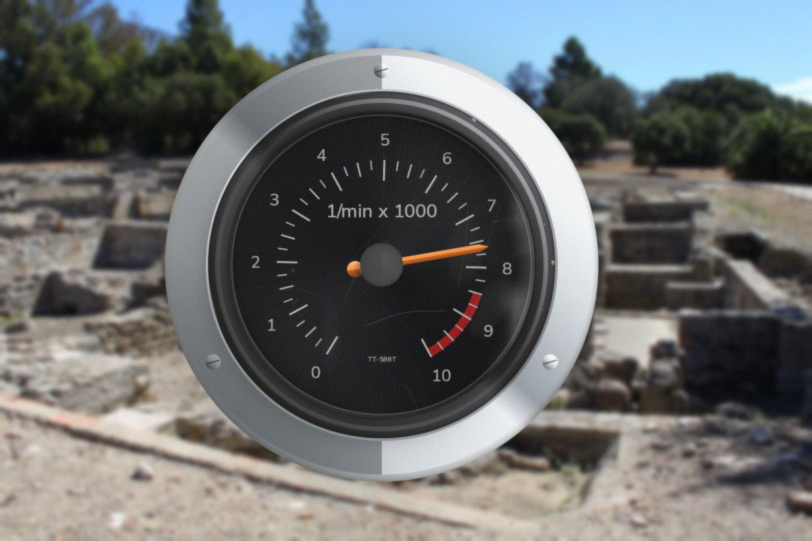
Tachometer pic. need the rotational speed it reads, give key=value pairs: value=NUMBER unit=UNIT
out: value=7625 unit=rpm
